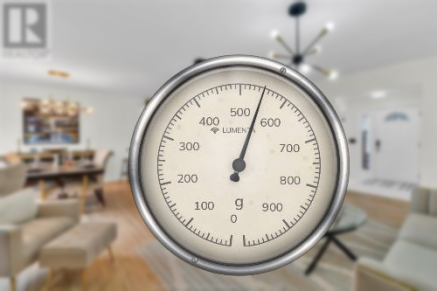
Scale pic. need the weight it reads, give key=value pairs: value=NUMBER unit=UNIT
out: value=550 unit=g
